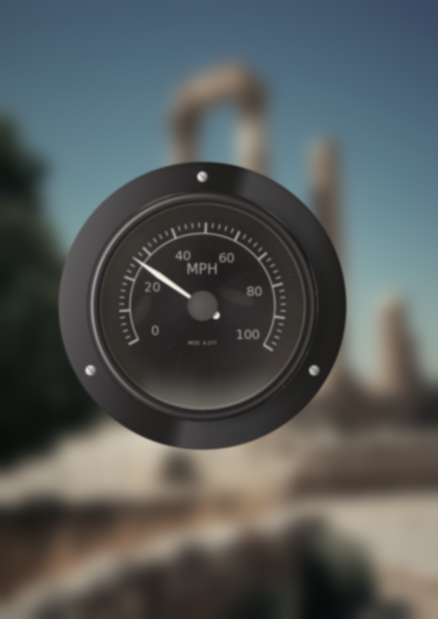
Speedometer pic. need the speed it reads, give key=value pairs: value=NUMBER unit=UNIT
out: value=26 unit=mph
